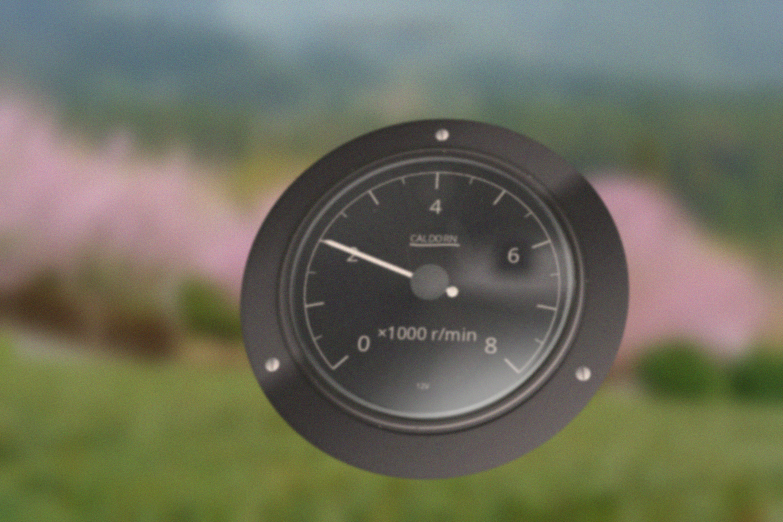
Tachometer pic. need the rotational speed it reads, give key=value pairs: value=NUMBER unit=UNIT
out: value=2000 unit=rpm
